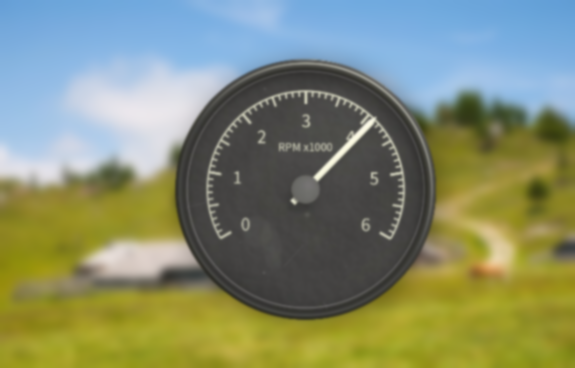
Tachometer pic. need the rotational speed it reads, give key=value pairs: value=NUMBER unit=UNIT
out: value=4100 unit=rpm
